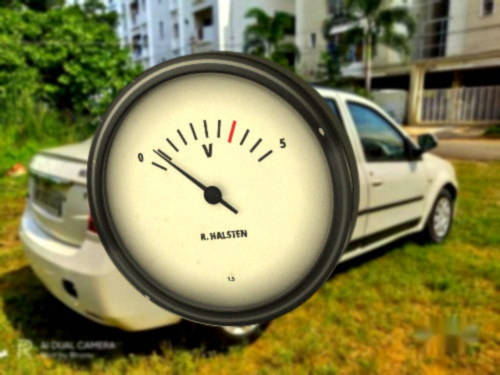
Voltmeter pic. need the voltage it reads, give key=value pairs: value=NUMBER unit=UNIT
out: value=0.5 unit=V
